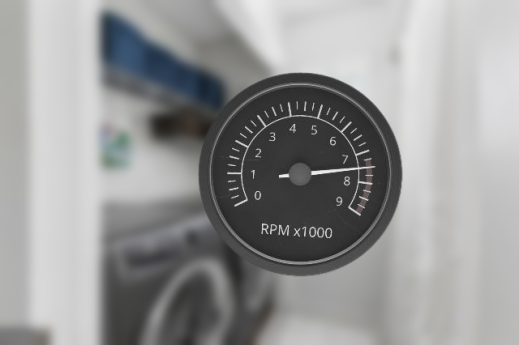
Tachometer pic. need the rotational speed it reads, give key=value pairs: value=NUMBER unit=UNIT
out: value=7500 unit=rpm
